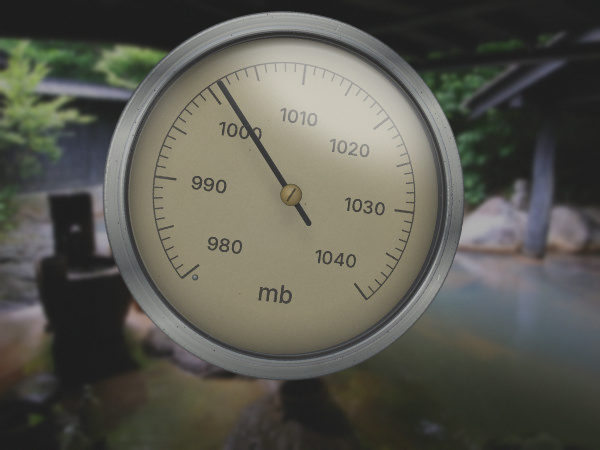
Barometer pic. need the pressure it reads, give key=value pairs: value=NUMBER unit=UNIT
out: value=1001 unit=mbar
